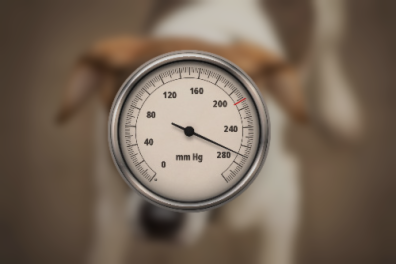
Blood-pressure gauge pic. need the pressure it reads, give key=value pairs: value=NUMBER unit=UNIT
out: value=270 unit=mmHg
